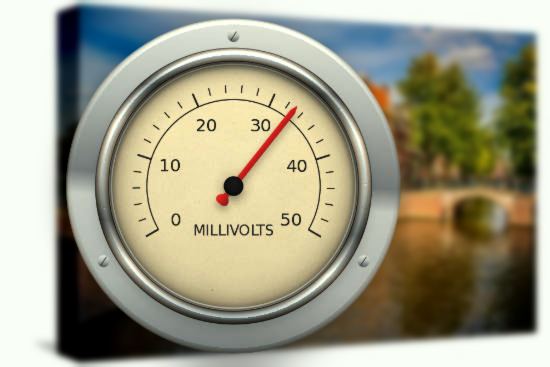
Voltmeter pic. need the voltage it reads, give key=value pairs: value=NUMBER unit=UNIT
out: value=33 unit=mV
